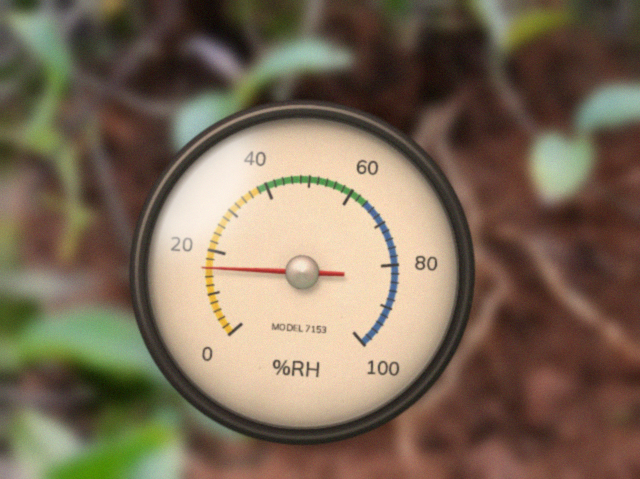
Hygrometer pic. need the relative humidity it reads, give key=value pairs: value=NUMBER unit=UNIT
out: value=16 unit=%
